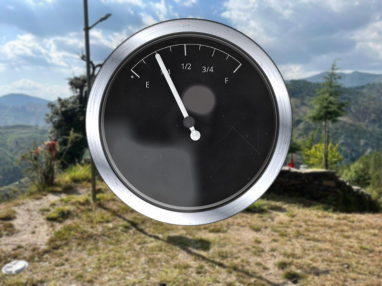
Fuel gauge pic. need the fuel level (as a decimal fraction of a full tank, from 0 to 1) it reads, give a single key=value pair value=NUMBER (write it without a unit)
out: value=0.25
